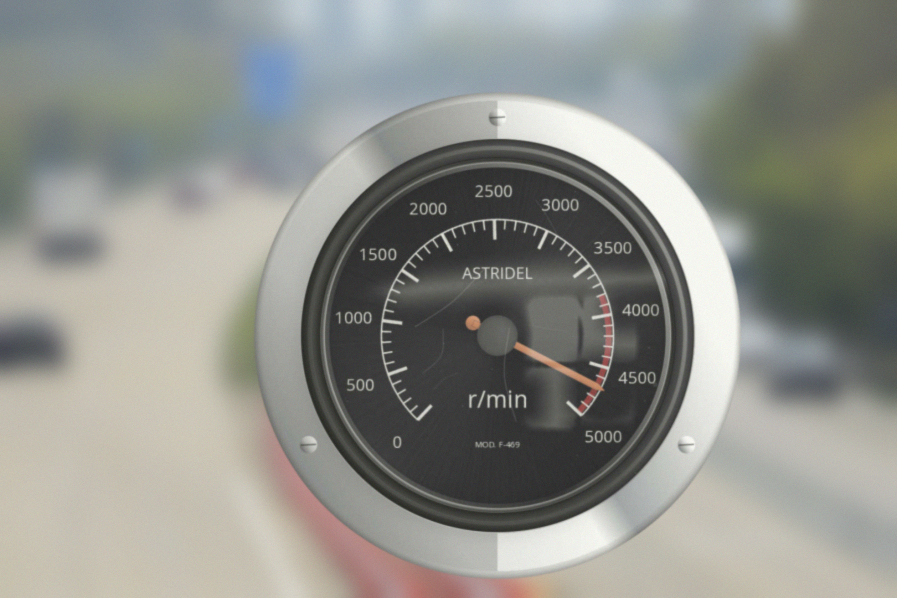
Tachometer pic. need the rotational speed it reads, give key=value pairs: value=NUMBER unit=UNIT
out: value=4700 unit=rpm
